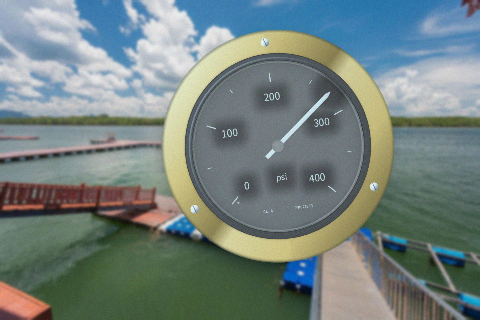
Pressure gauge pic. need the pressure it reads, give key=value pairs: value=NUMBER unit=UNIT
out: value=275 unit=psi
